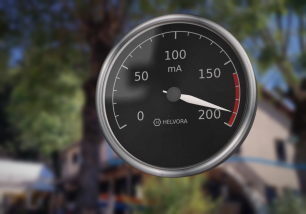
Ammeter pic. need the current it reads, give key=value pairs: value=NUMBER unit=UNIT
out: value=190 unit=mA
